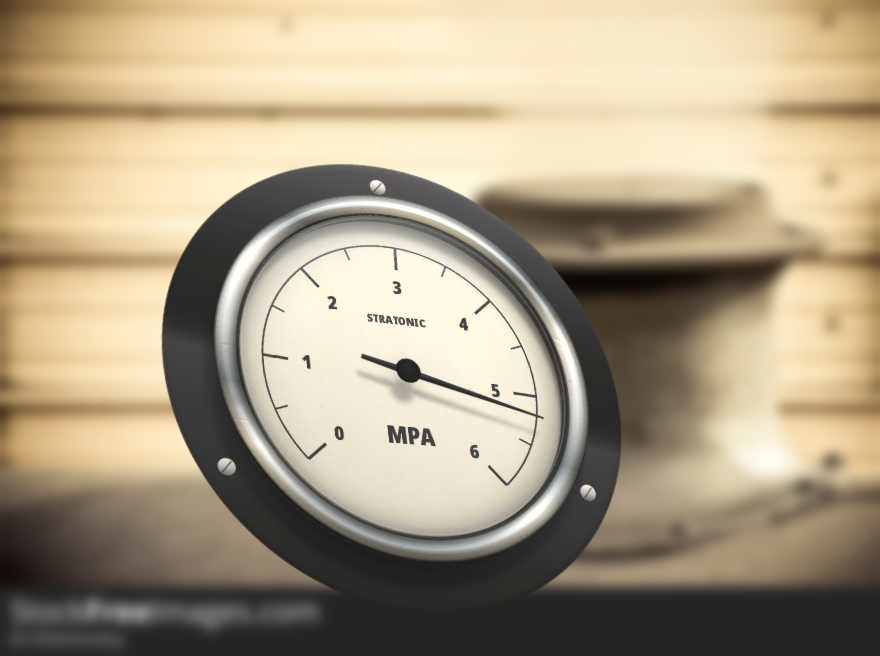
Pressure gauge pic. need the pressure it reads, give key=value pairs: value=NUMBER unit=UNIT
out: value=5.25 unit=MPa
